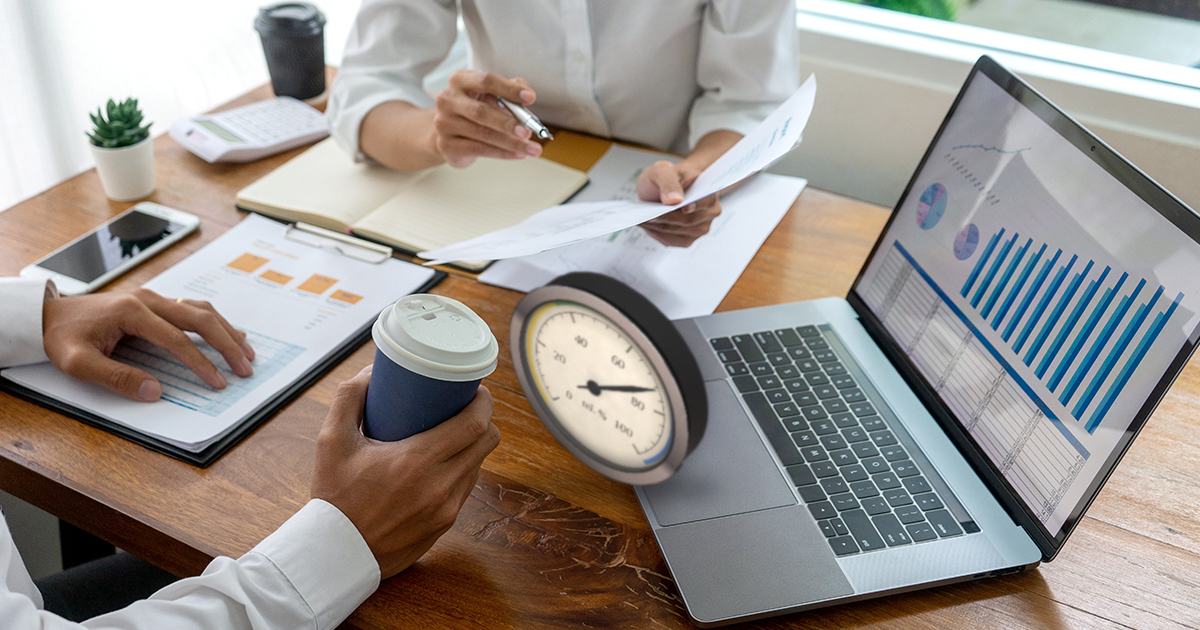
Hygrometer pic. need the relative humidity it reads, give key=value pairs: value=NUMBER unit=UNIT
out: value=72 unit=%
